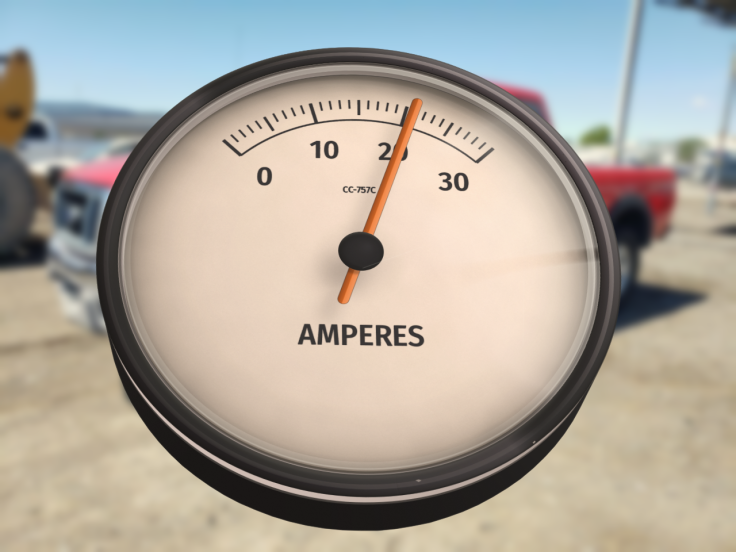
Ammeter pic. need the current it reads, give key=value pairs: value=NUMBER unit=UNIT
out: value=21 unit=A
